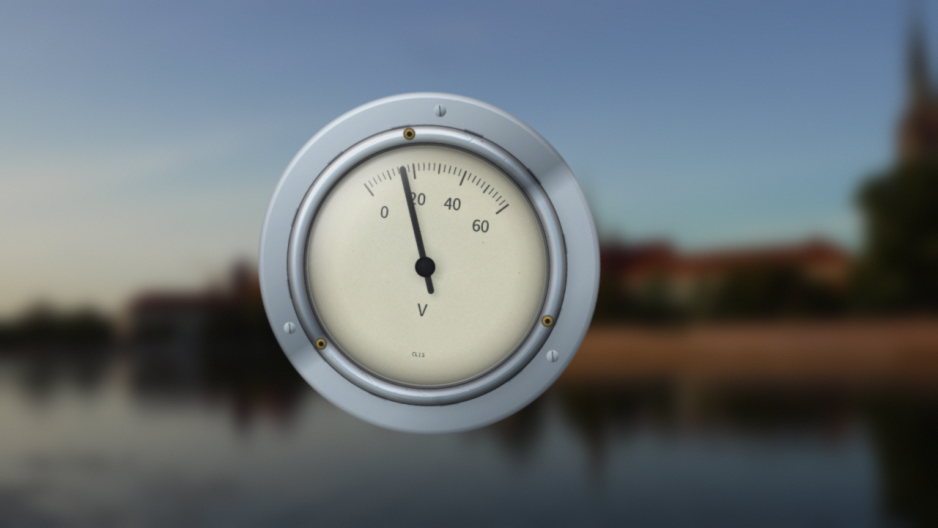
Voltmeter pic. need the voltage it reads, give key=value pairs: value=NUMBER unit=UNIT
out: value=16 unit=V
